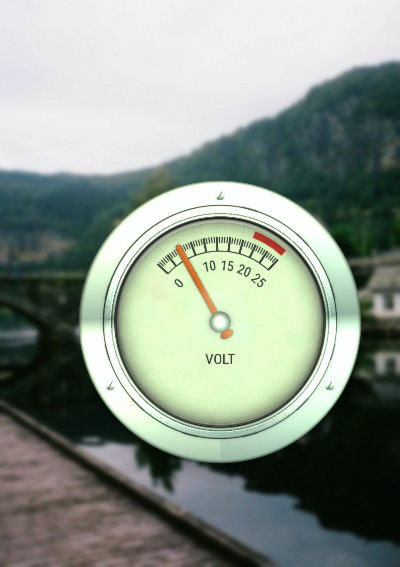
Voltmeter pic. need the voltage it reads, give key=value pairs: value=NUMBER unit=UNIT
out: value=5 unit=V
